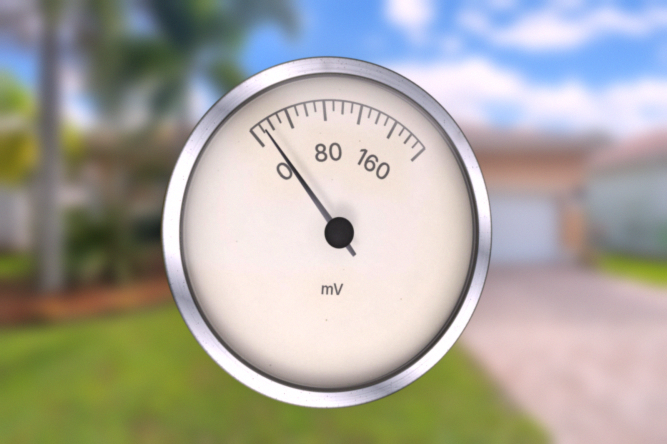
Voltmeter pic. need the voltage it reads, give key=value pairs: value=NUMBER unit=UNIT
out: value=10 unit=mV
